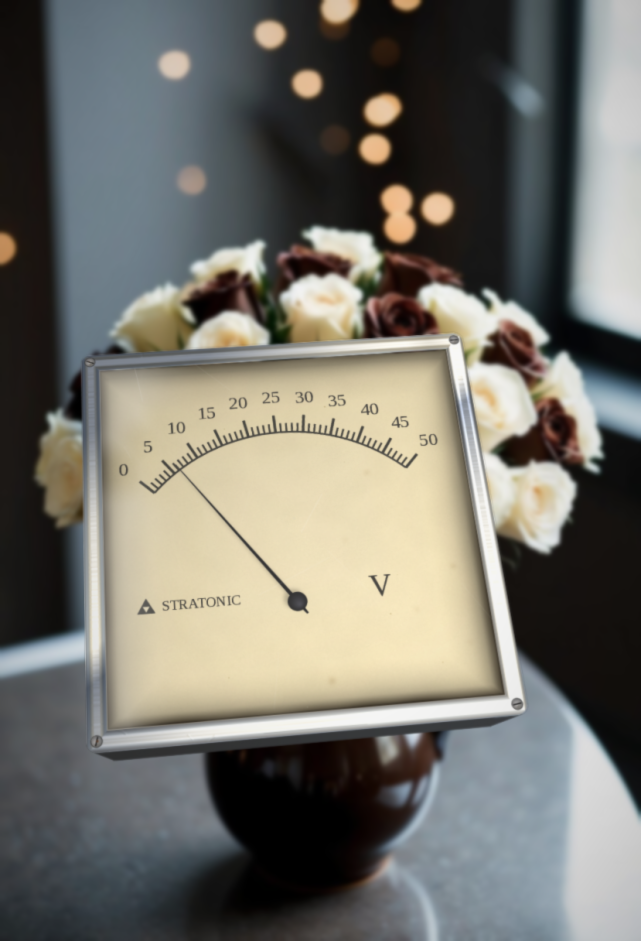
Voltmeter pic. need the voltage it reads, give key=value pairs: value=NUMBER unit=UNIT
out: value=6 unit=V
